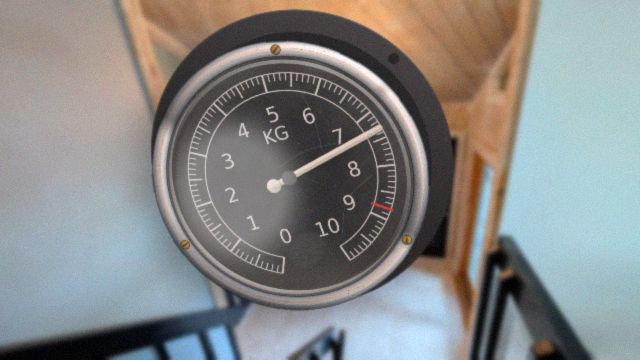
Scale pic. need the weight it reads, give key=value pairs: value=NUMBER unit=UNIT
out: value=7.3 unit=kg
